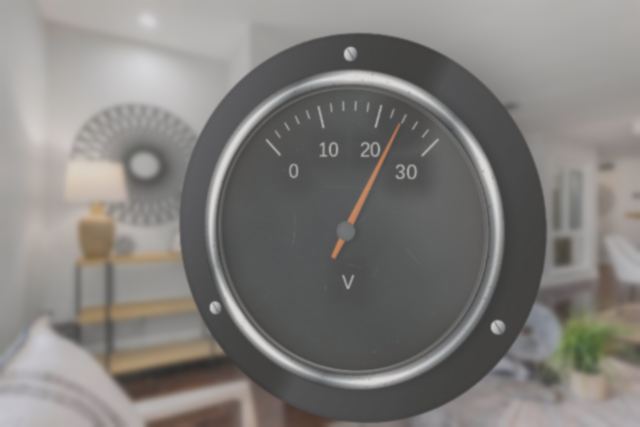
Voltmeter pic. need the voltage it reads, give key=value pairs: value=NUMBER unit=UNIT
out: value=24 unit=V
